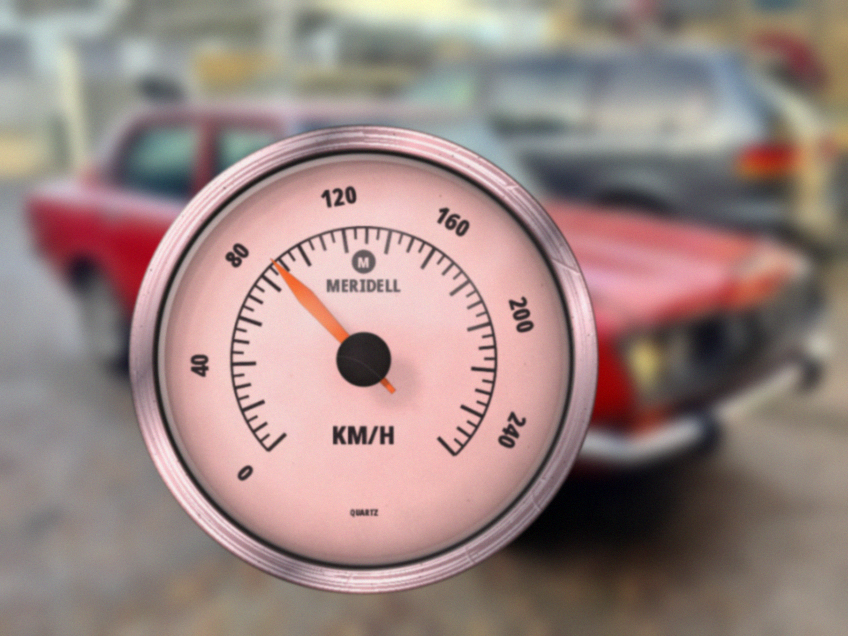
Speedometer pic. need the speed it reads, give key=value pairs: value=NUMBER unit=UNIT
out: value=87.5 unit=km/h
